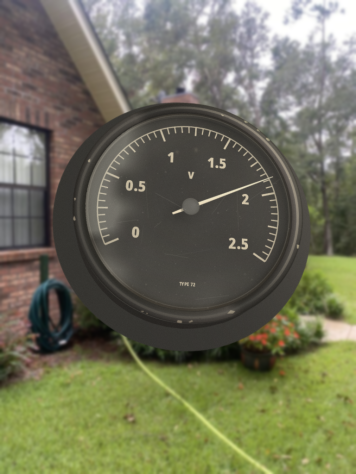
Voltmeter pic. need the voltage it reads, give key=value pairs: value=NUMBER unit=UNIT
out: value=1.9 unit=V
